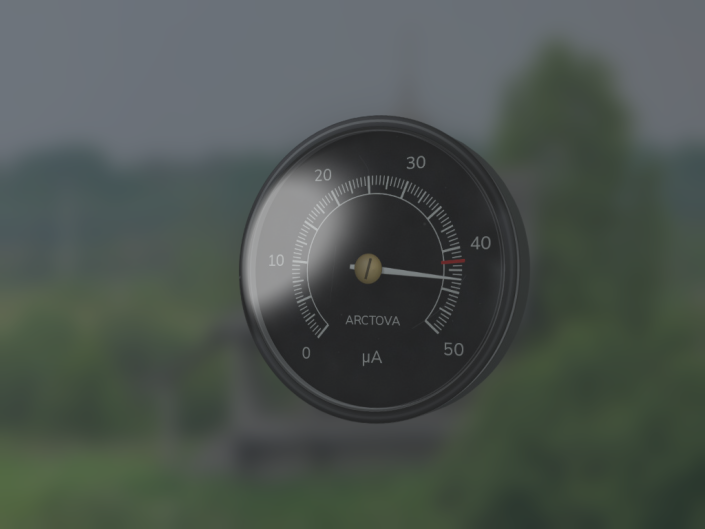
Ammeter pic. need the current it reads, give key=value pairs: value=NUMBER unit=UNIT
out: value=43.5 unit=µA
